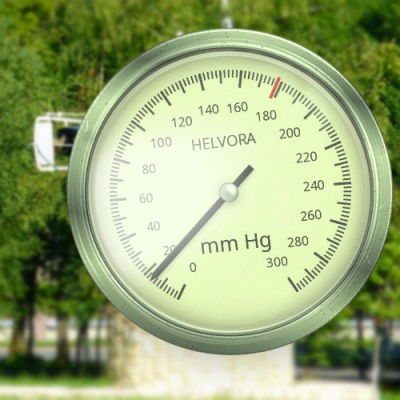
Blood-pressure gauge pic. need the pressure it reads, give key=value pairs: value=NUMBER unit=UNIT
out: value=16 unit=mmHg
